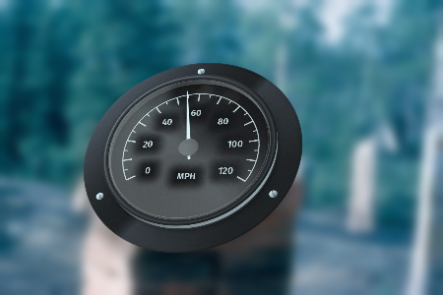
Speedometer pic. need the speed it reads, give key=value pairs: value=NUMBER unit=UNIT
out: value=55 unit=mph
